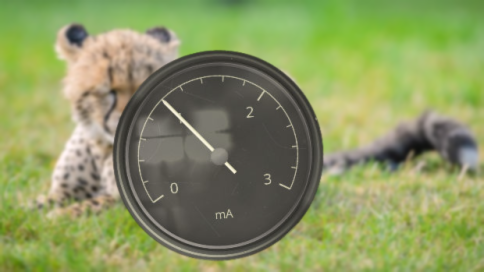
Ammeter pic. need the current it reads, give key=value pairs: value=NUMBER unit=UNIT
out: value=1 unit=mA
